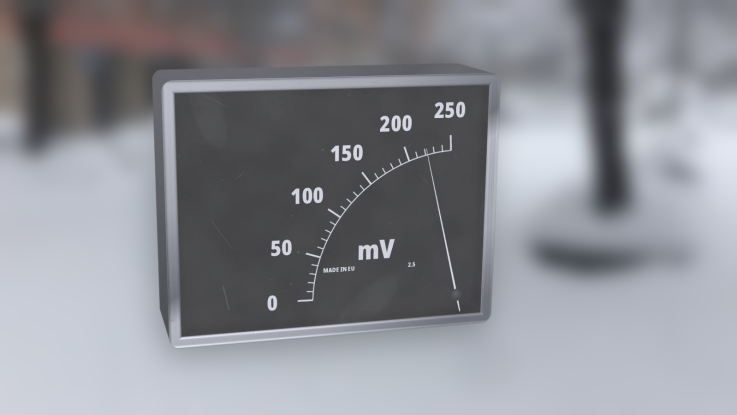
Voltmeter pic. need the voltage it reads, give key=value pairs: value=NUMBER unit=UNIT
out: value=220 unit=mV
